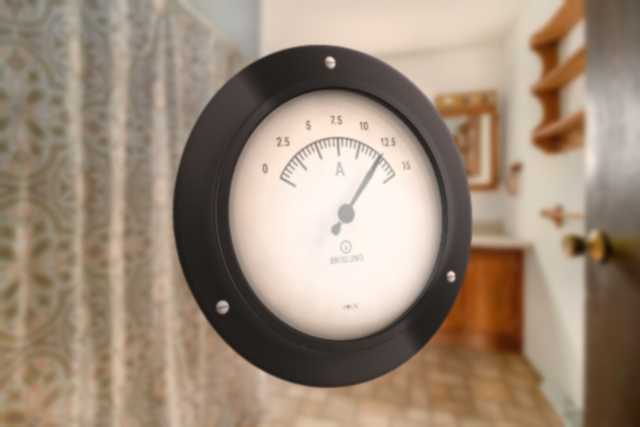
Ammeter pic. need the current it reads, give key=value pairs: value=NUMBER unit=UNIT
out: value=12.5 unit=A
